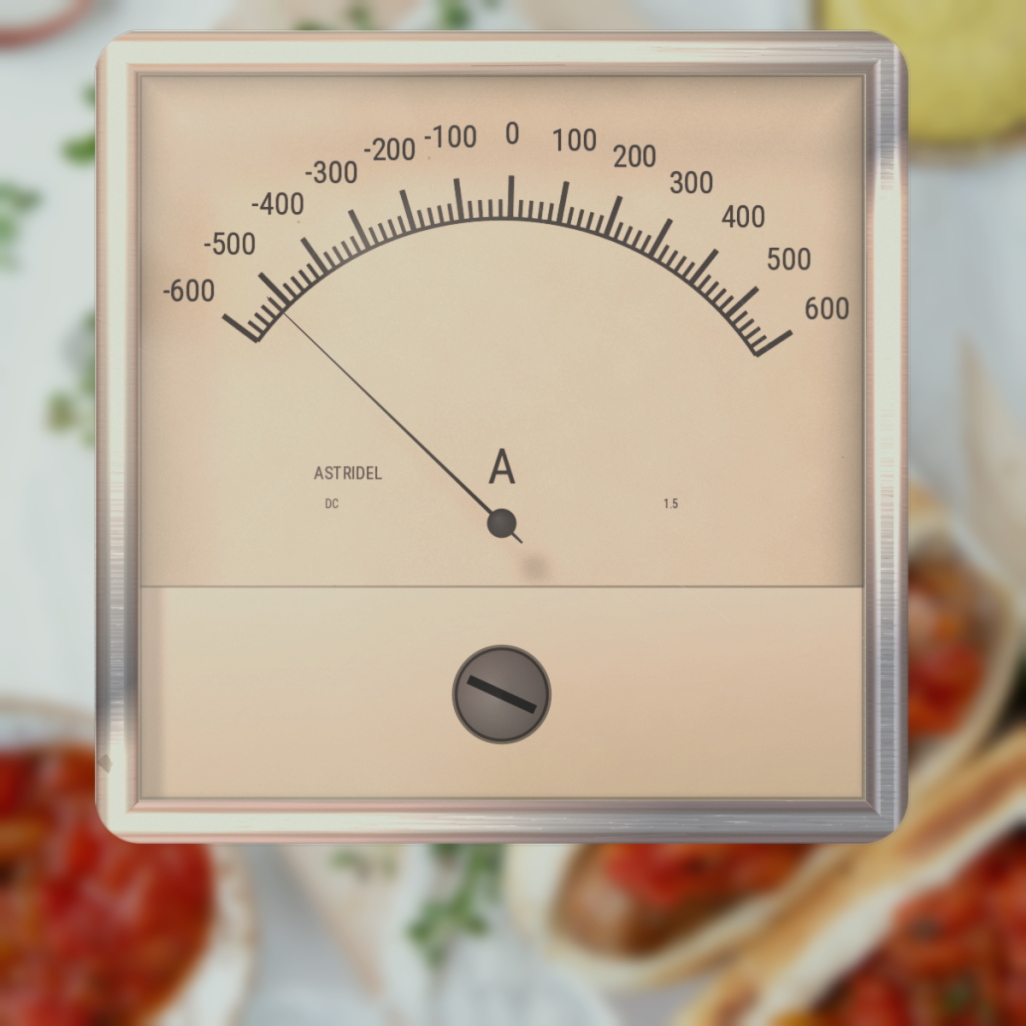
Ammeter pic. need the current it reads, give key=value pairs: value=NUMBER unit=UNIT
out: value=-520 unit=A
